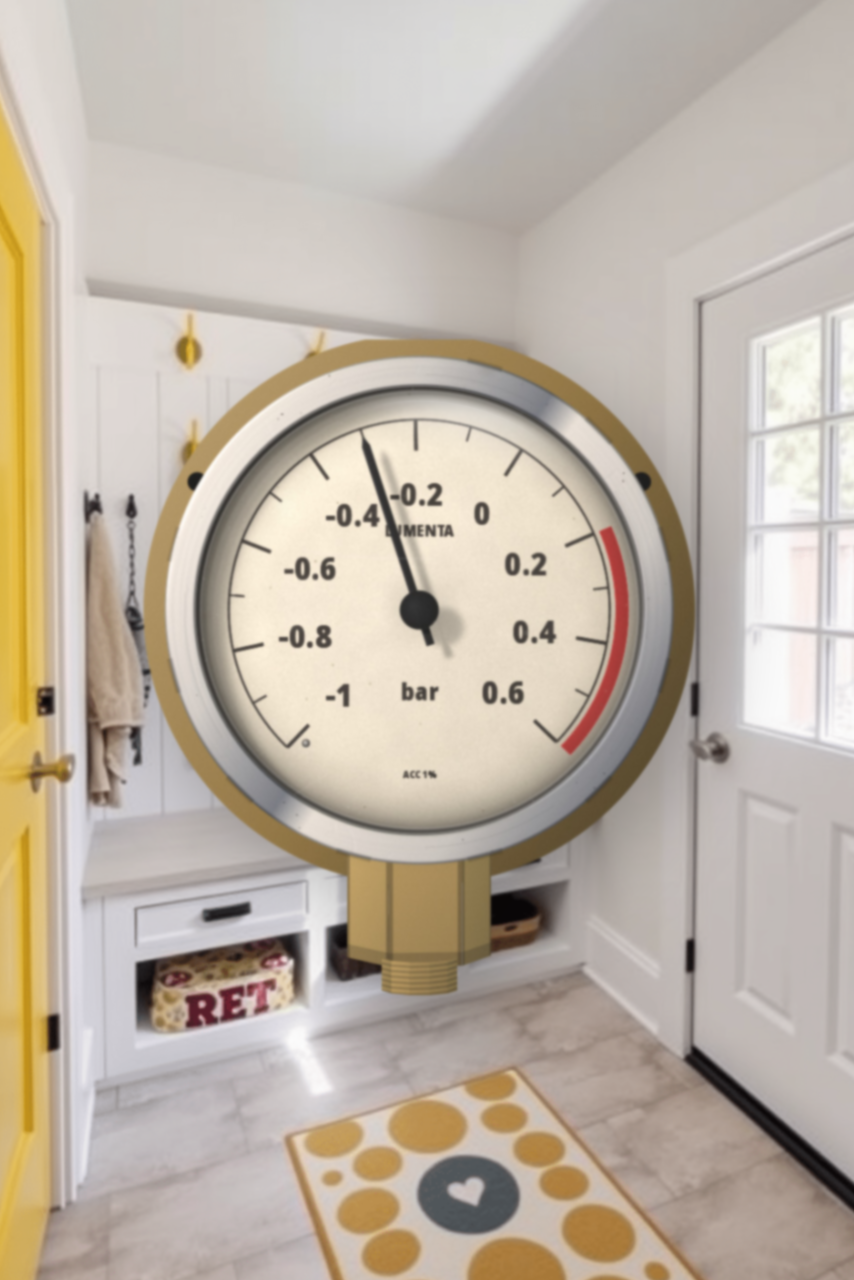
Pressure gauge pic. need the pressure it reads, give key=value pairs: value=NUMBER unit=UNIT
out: value=-0.3 unit=bar
